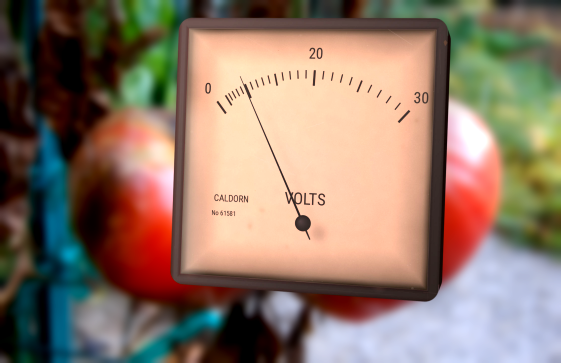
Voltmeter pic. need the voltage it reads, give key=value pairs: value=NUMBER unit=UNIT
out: value=10 unit=V
